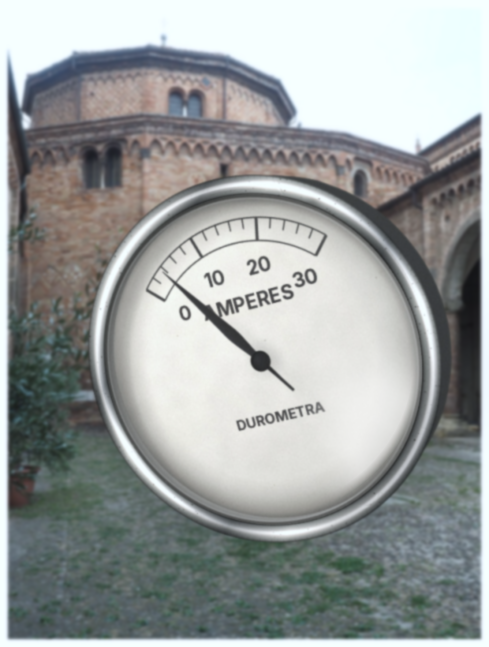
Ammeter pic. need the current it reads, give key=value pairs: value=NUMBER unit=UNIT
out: value=4 unit=A
